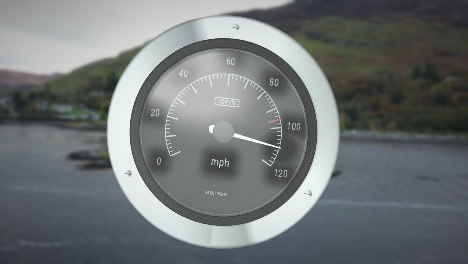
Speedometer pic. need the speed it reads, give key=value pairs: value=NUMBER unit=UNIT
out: value=110 unit=mph
